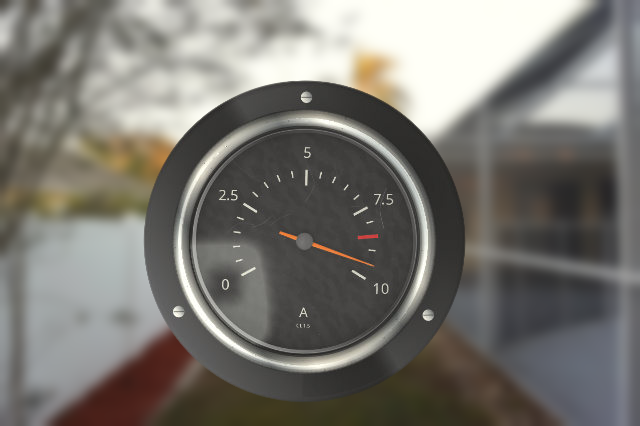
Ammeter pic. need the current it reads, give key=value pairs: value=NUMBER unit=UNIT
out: value=9.5 unit=A
